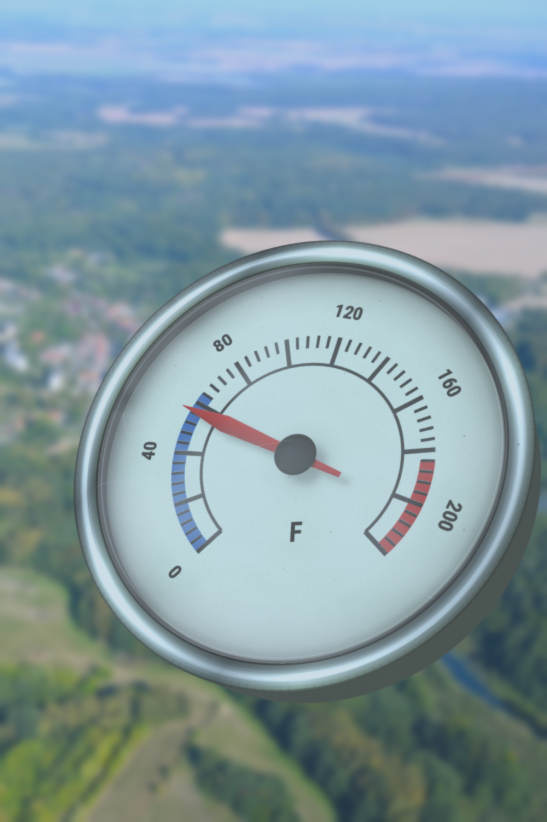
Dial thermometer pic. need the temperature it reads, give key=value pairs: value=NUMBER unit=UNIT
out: value=56 unit=°F
